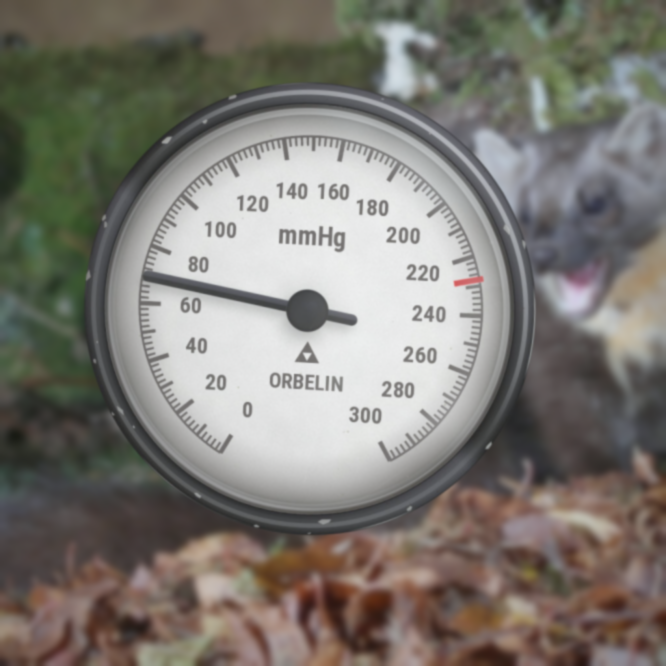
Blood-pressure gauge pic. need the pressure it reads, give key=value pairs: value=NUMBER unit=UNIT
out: value=70 unit=mmHg
